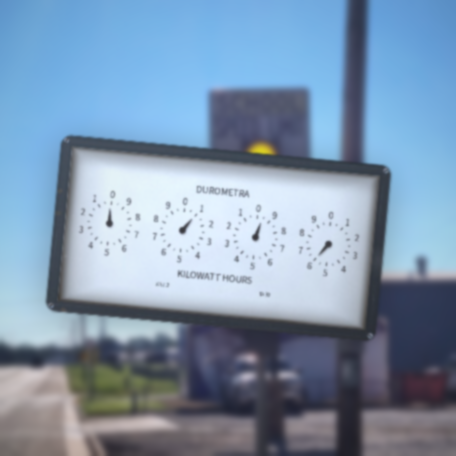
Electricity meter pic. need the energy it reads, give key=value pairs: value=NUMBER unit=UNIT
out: value=96 unit=kWh
